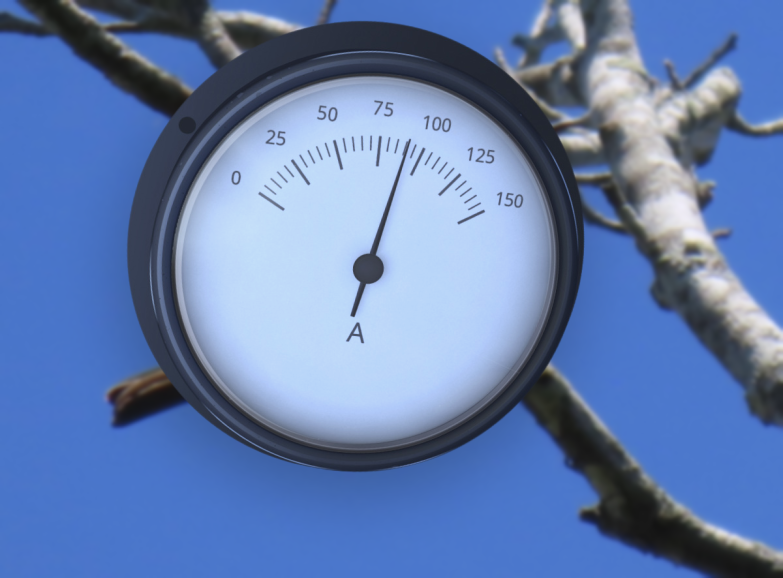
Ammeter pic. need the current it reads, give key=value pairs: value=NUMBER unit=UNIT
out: value=90 unit=A
